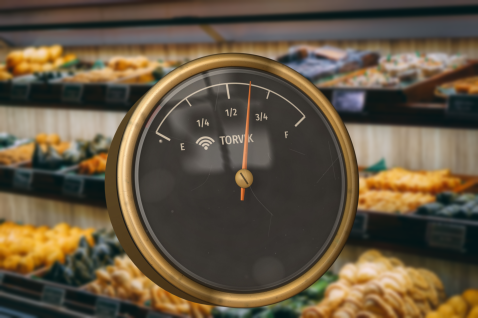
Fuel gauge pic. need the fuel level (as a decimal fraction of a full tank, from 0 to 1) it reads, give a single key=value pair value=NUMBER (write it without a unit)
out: value=0.625
